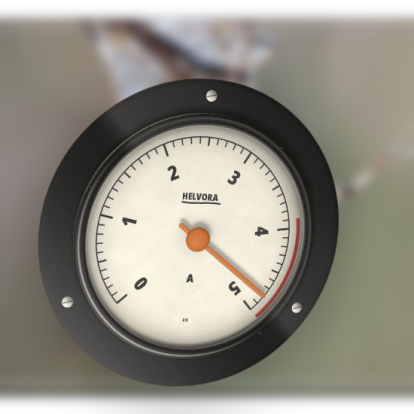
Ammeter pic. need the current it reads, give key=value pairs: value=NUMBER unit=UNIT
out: value=4.8 unit=A
